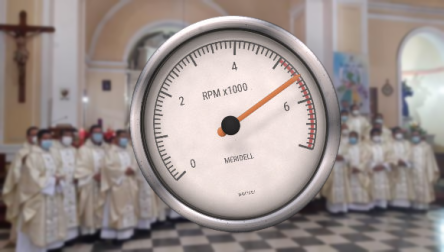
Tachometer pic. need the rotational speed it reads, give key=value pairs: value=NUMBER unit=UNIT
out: value=5500 unit=rpm
